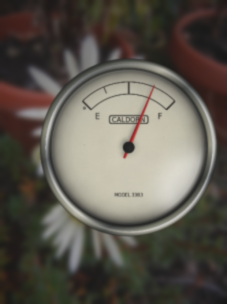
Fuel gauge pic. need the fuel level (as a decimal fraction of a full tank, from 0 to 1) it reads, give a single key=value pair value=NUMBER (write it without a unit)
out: value=0.75
